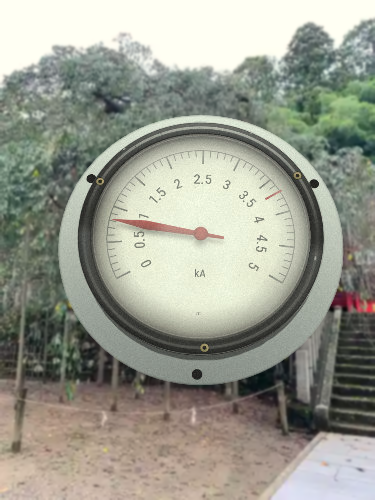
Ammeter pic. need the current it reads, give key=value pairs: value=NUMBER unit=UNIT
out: value=0.8 unit=kA
